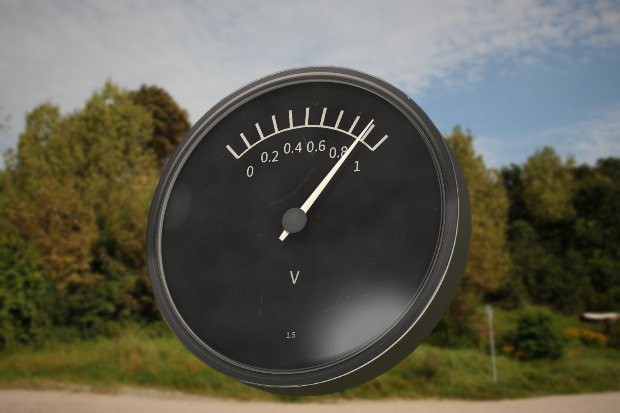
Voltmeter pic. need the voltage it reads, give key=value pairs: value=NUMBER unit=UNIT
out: value=0.9 unit=V
